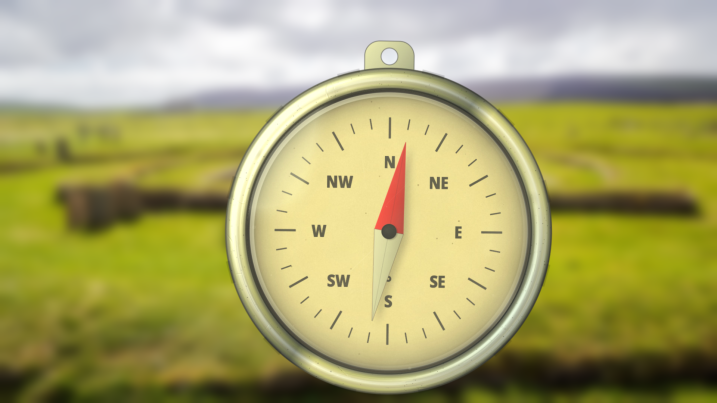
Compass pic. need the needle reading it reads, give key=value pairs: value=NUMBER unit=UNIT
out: value=10 unit=°
